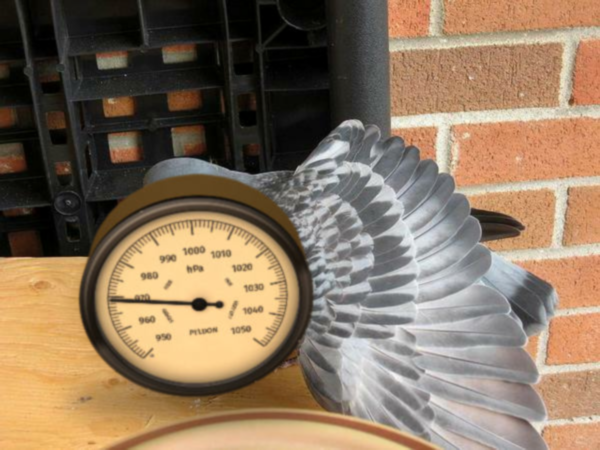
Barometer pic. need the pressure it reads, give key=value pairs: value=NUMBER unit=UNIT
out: value=970 unit=hPa
